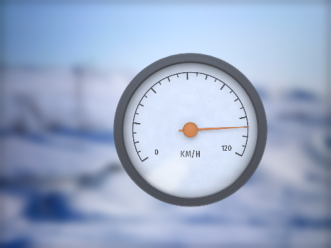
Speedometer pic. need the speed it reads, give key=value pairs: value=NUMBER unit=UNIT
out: value=105 unit=km/h
